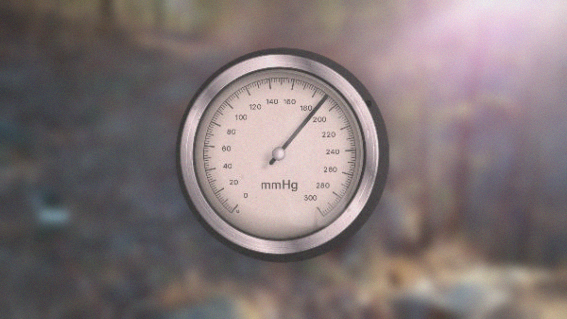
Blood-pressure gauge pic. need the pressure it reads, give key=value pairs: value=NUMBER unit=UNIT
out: value=190 unit=mmHg
